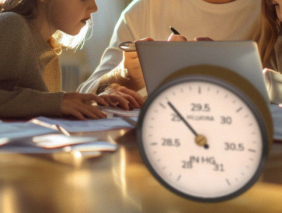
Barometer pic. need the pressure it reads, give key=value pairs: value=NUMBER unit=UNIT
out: value=29.1 unit=inHg
